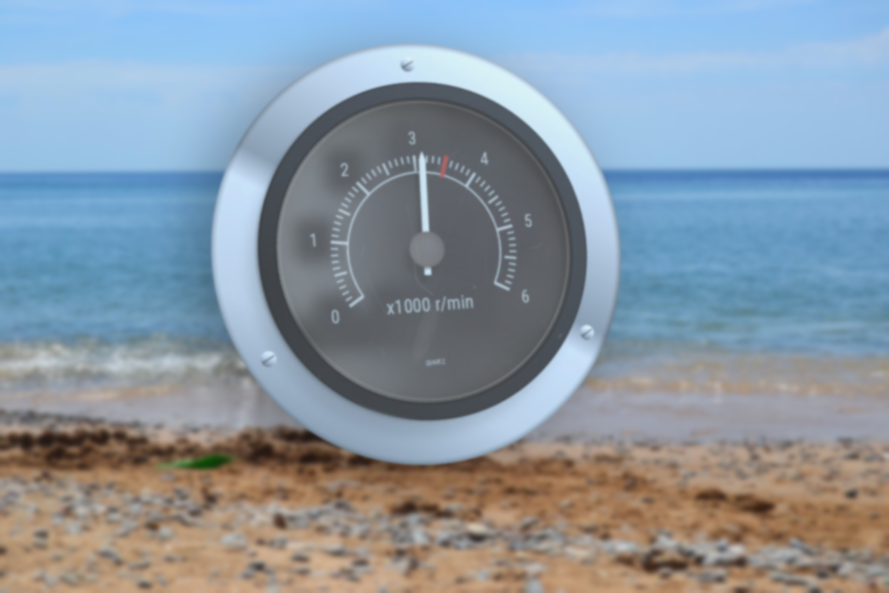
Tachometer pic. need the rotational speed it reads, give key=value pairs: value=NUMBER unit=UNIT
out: value=3100 unit=rpm
